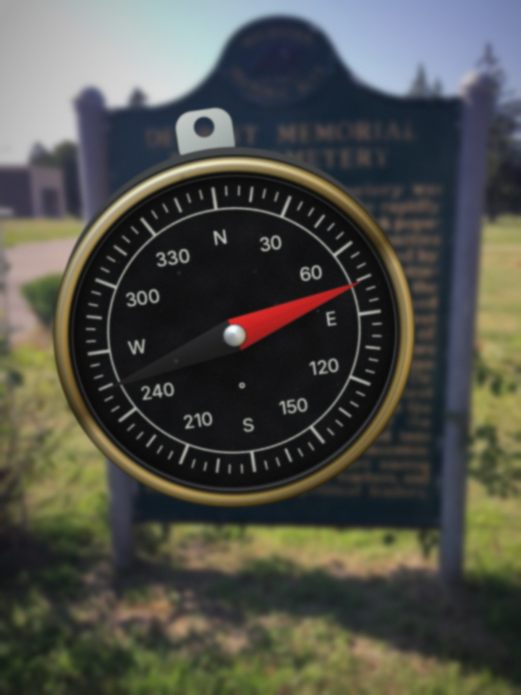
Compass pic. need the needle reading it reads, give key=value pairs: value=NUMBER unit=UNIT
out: value=75 unit=°
